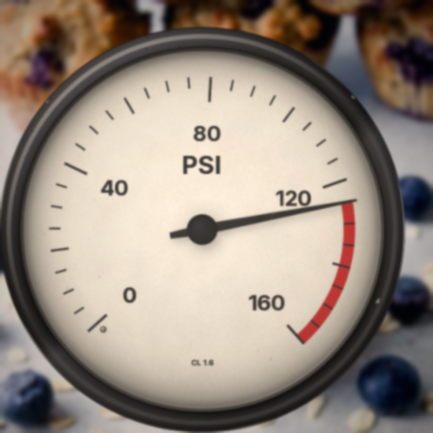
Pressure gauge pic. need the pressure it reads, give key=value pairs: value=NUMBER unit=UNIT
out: value=125 unit=psi
